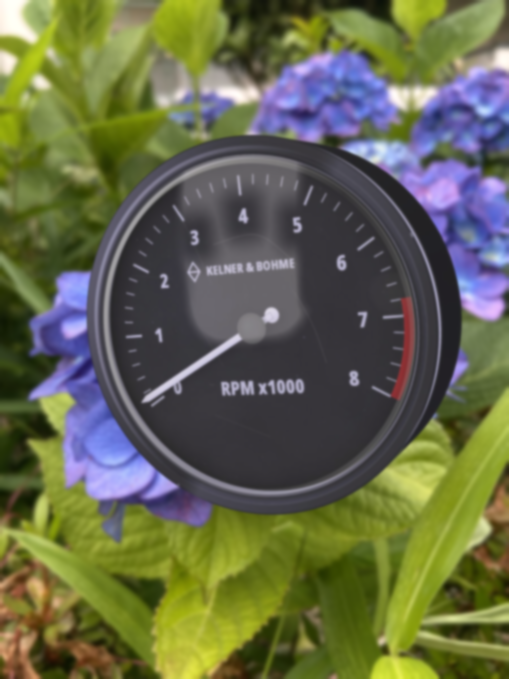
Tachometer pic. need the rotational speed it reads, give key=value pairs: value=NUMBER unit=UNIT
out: value=100 unit=rpm
